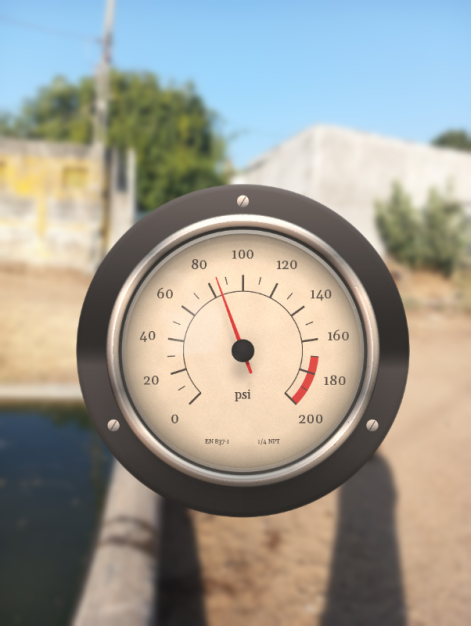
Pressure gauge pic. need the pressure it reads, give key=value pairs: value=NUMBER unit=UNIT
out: value=85 unit=psi
